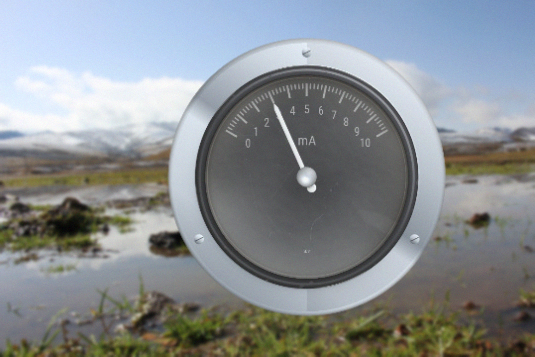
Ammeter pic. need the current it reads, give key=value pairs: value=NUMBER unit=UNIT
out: value=3 unit=mA
